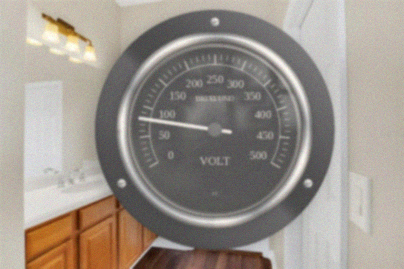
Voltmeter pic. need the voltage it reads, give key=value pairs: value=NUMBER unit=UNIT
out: value=80 unit=V
